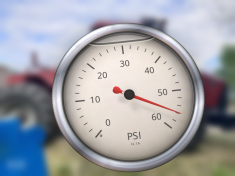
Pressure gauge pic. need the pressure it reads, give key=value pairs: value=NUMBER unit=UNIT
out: value=56 unit=psi
